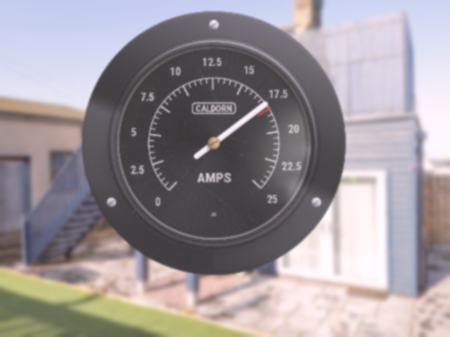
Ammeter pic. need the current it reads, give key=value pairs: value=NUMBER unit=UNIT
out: value=17.5 unit=A
